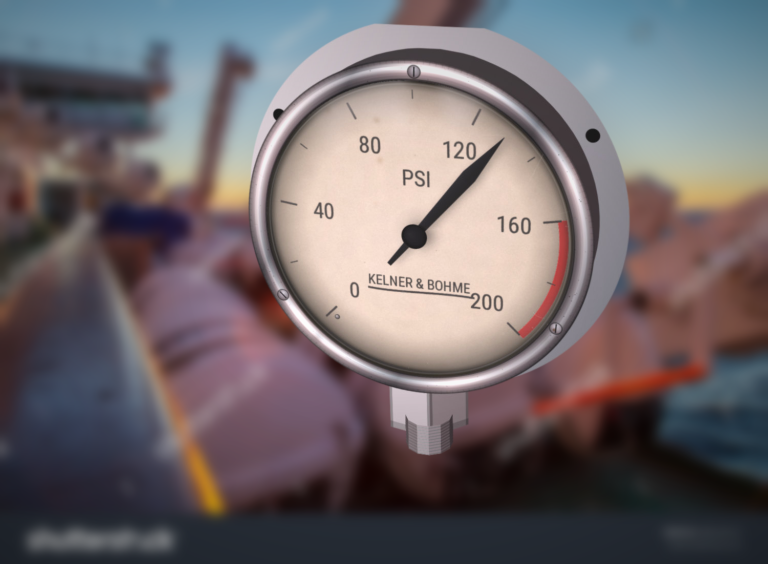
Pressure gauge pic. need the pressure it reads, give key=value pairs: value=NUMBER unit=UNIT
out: value=130 unit=psi
